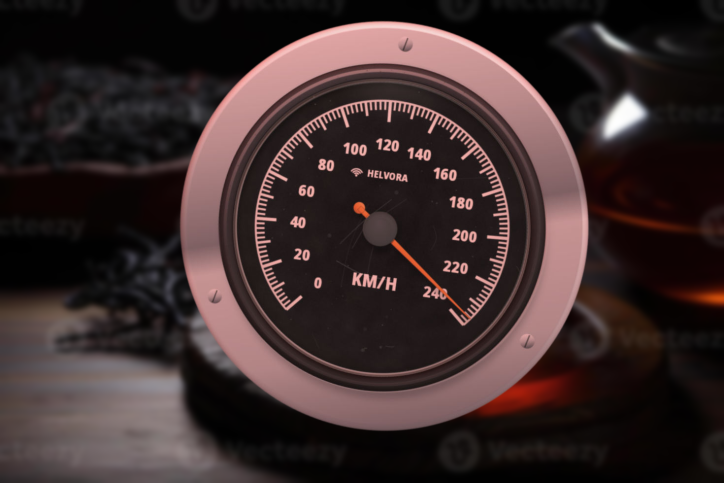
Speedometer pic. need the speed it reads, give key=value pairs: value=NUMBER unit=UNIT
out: value=236 unit=km/h
